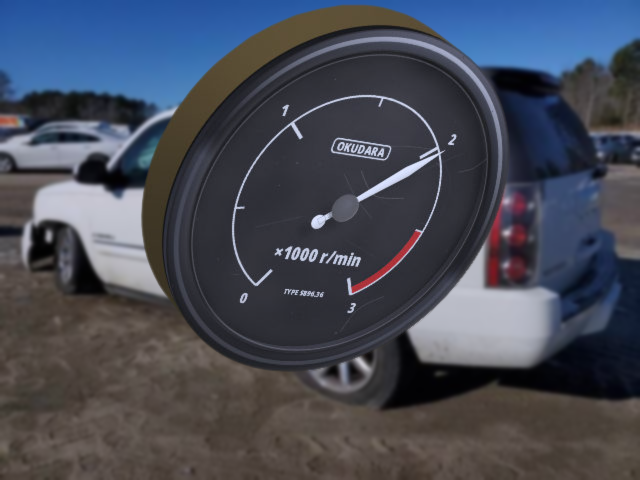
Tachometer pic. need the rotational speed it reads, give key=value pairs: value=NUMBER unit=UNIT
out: value=2000 unit=rpm
